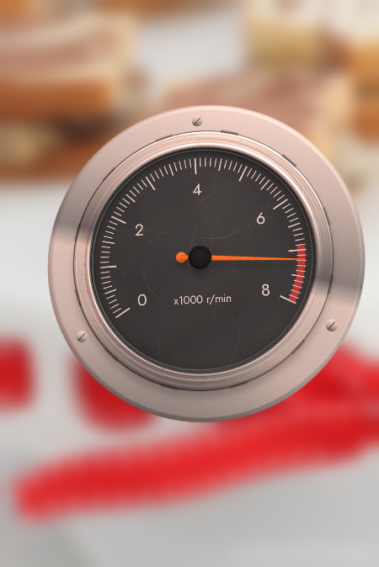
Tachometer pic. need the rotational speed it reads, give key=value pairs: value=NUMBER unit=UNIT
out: value=7200 unit=rpm
